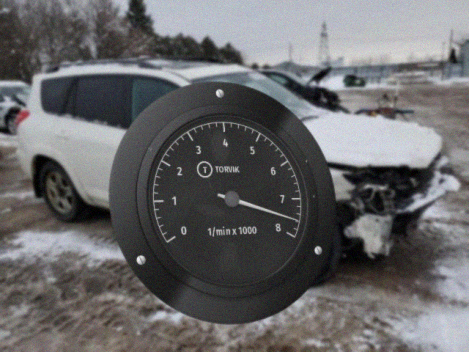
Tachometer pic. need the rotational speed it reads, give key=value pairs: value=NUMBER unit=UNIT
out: value=7600 unit=rpm
